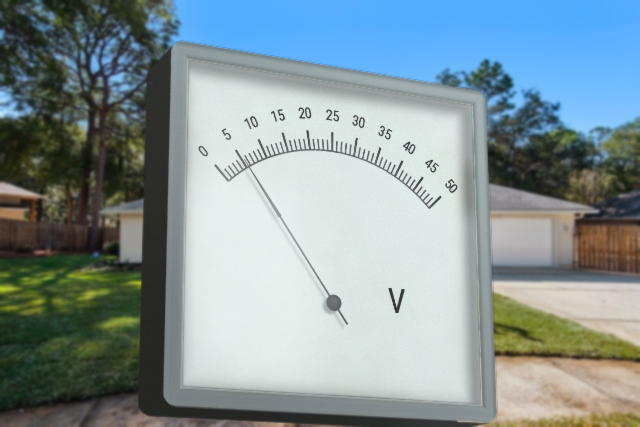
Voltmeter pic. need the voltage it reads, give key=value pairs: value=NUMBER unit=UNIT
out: value=5 unit=V
